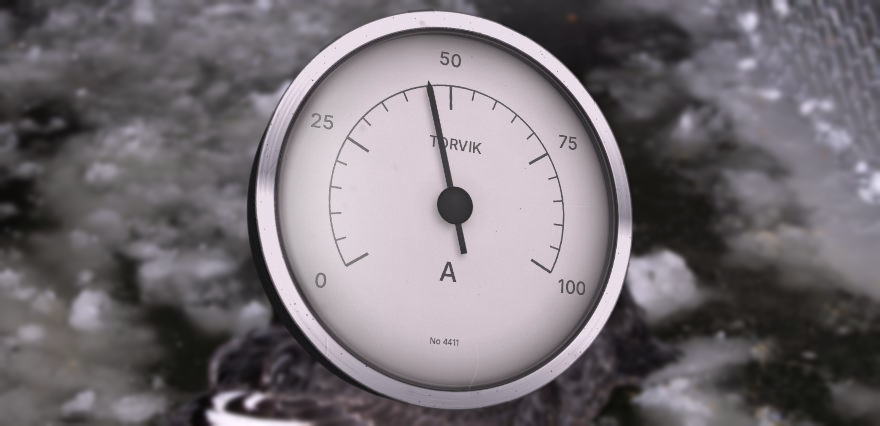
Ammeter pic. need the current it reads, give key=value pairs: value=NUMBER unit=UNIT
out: value=45 unit=A
